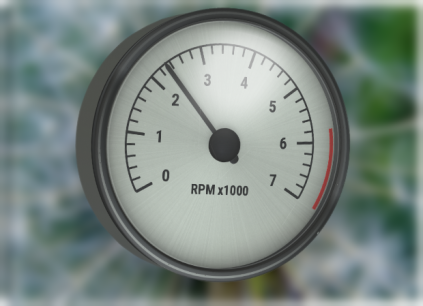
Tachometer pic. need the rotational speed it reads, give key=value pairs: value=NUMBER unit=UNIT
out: value=2300 unit=rpm
